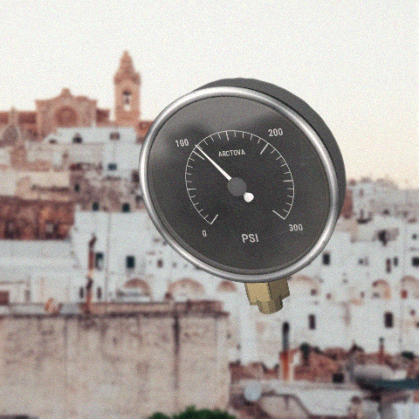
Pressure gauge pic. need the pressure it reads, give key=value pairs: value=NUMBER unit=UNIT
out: value=110 unit=psi
